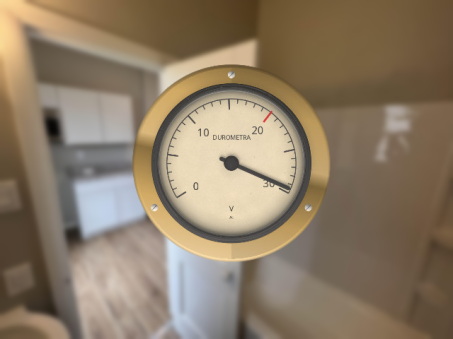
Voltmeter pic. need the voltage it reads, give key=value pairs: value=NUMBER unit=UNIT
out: value=29.5 unit=V
